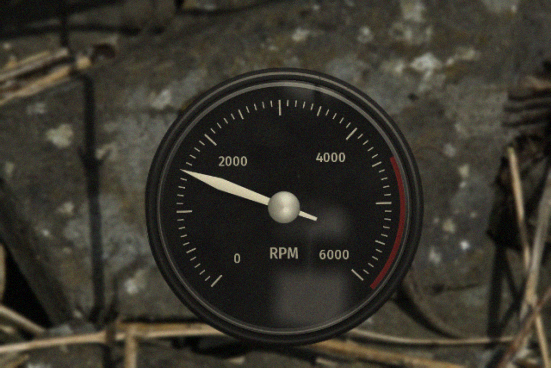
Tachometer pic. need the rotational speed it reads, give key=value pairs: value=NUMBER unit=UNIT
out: value=1500 unit=rpm
